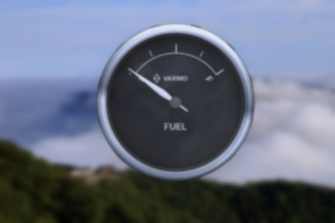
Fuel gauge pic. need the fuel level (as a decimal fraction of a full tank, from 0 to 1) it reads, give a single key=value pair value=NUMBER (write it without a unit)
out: value=0
